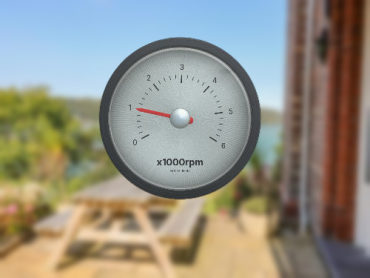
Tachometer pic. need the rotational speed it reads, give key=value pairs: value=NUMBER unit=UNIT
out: value=1000 unit=rpm
